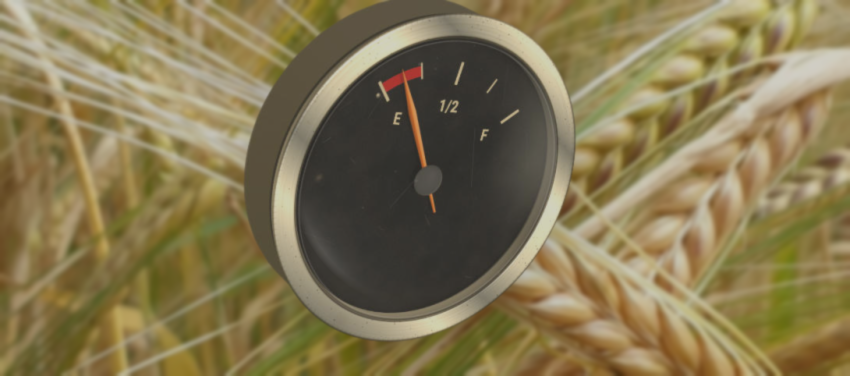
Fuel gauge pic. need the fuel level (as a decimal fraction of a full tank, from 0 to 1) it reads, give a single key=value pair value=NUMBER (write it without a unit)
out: value=0.125
